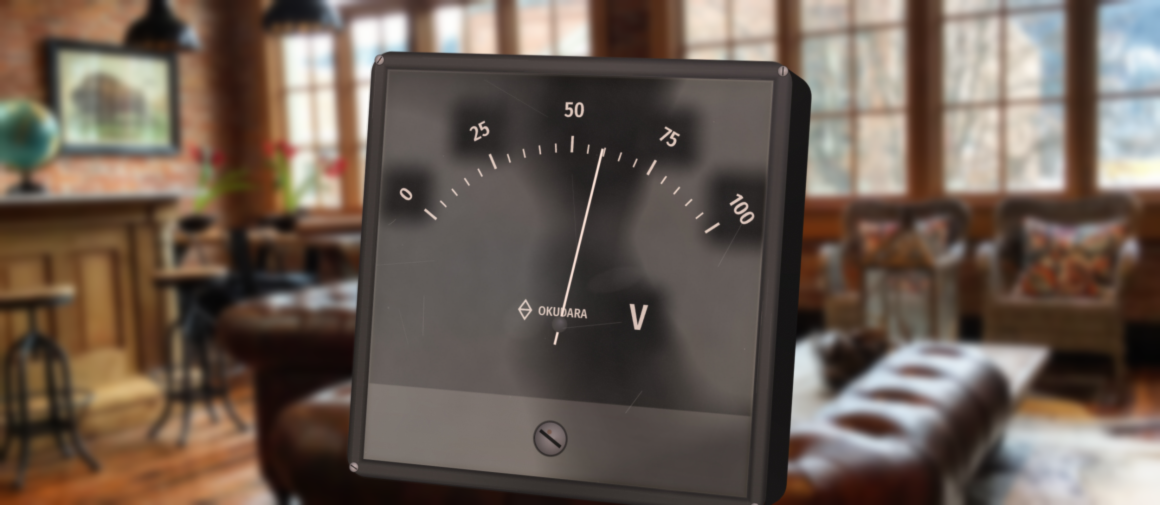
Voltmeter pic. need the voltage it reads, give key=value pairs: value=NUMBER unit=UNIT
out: value=60 unit=V
